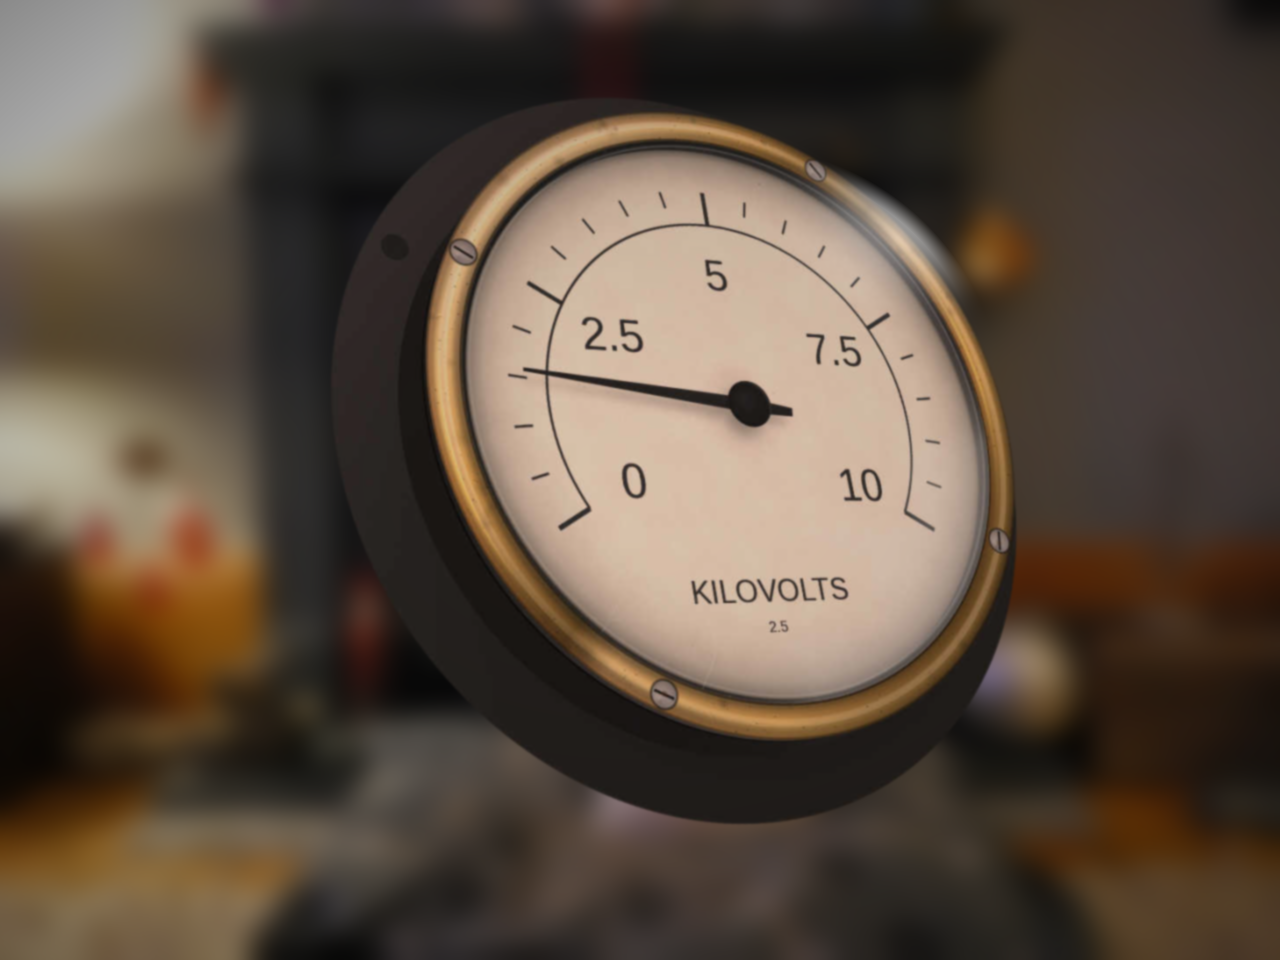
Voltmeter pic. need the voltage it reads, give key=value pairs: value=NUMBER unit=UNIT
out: value=1.5 unit=kV
